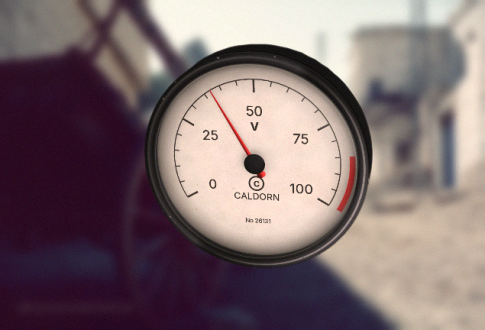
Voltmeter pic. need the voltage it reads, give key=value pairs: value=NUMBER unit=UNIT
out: value=37.5 unit=V
